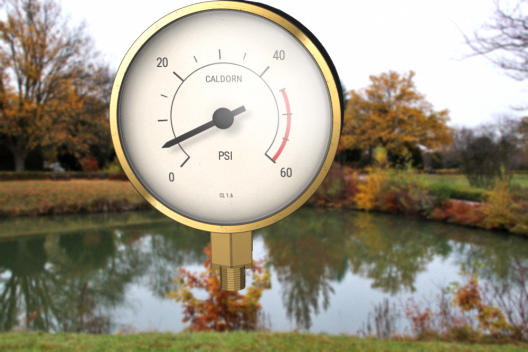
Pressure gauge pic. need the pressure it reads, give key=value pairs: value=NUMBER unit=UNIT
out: value=5 unit=psi
